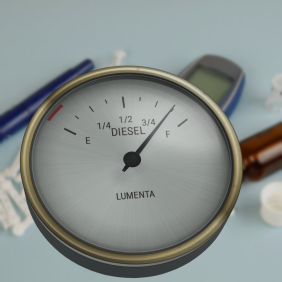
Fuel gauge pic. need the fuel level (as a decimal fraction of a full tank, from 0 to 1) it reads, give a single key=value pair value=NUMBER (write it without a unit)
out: value=0.875
